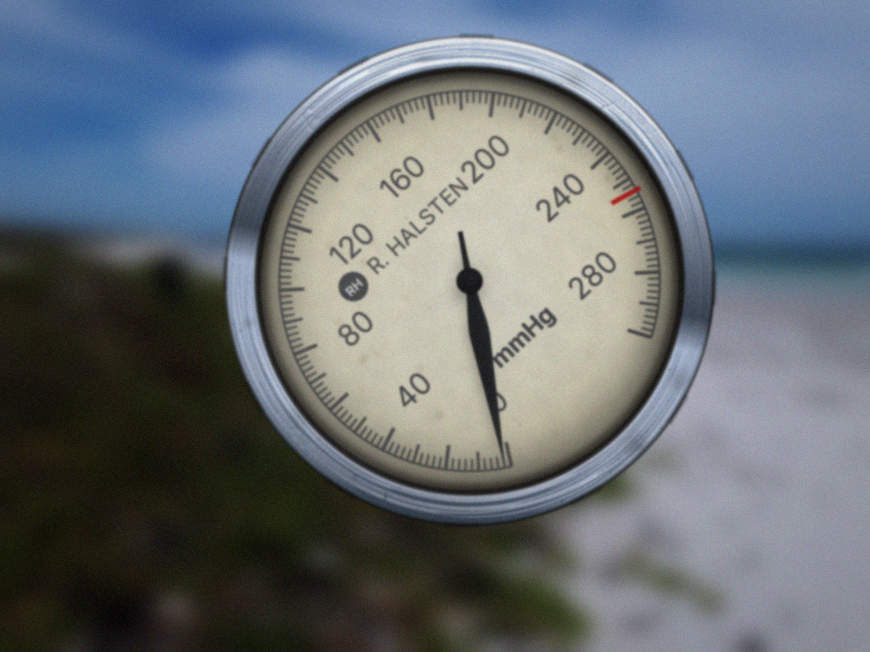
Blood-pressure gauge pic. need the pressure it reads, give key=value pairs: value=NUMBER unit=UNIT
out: value=2 unit=mmHg
